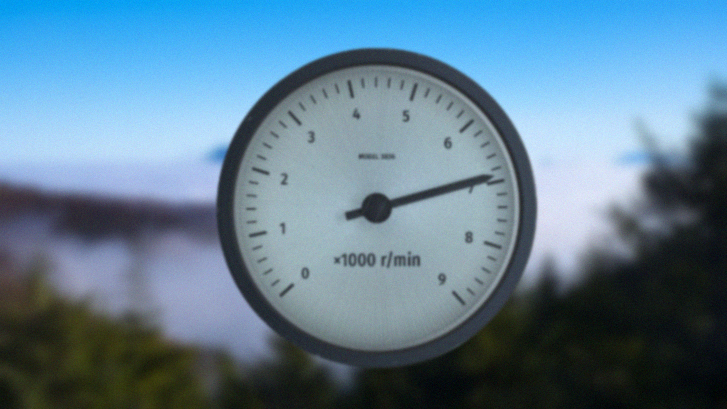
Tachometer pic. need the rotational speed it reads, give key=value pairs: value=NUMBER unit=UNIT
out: value=6900 unit=rpm
